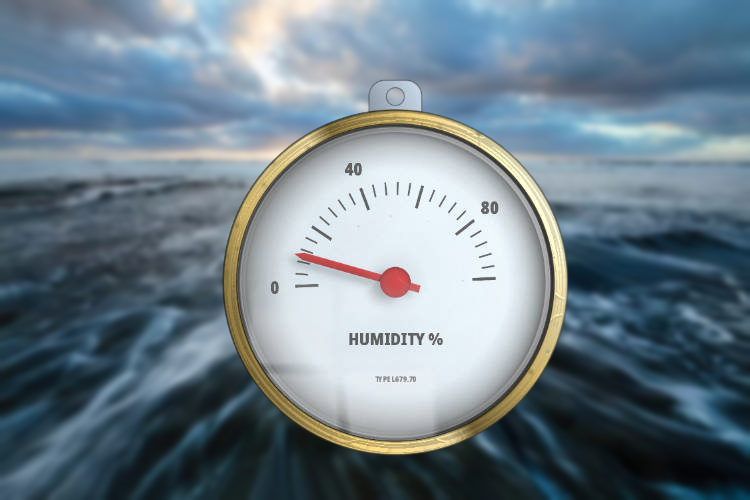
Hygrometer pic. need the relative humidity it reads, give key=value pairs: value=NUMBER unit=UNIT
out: value=10 unit=%
